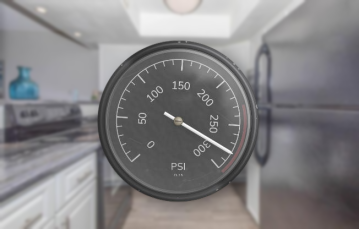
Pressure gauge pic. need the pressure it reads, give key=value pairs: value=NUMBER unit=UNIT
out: value=280 unit=psi
